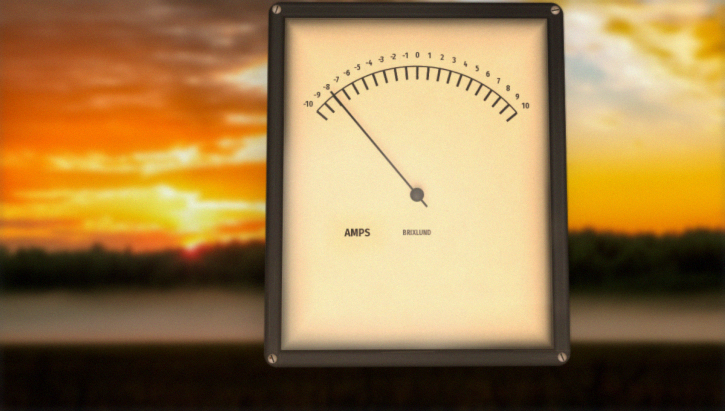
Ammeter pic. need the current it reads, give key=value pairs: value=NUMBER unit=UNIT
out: value=-8 unit=A
